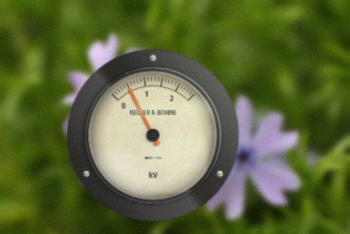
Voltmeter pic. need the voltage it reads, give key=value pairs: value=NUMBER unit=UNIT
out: value=0.5 unit=kV
